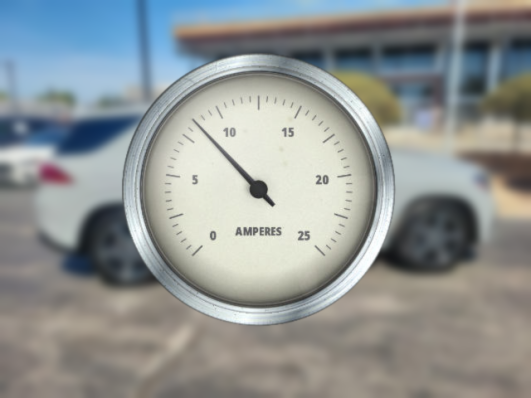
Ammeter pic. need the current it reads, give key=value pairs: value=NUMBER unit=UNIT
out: value=8.5 unit=A
